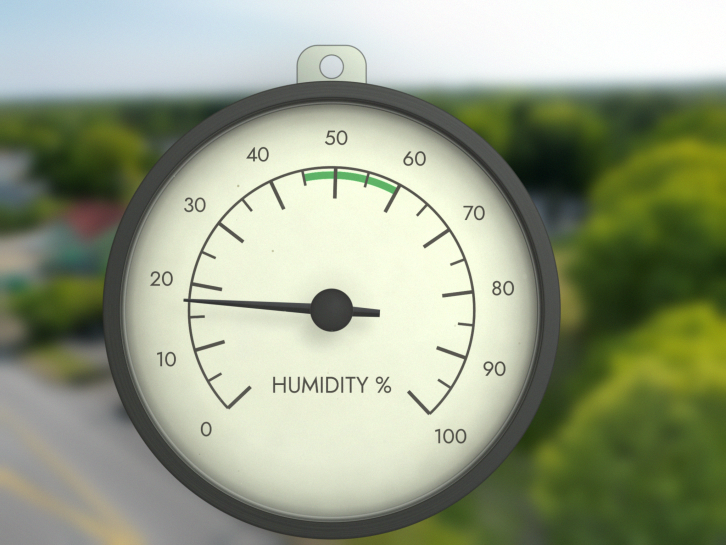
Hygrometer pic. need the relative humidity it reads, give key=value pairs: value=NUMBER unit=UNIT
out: value=17.5 unit=%
